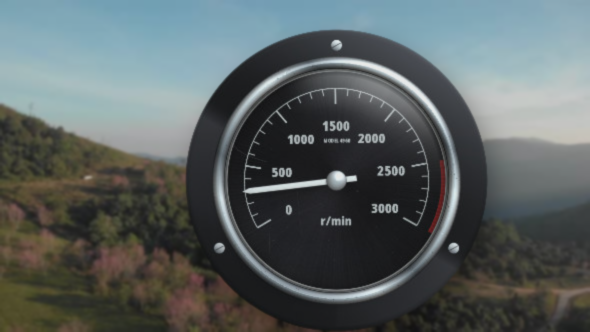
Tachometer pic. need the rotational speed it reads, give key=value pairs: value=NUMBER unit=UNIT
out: value=300 unit=rpm
